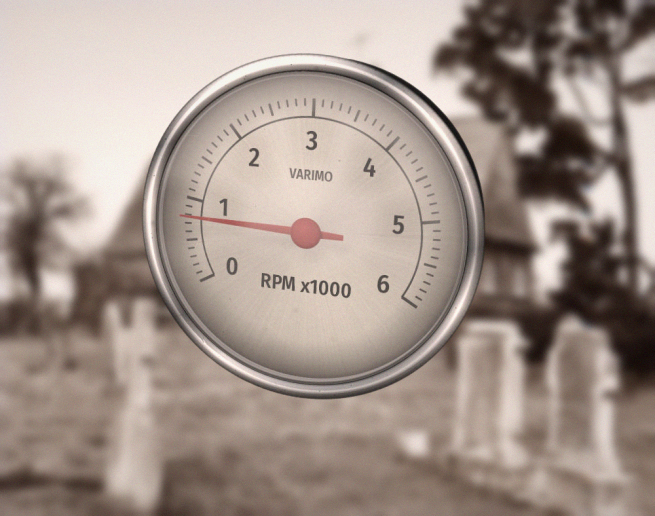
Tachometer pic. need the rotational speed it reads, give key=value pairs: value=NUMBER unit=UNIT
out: value=800 unit=rpm
